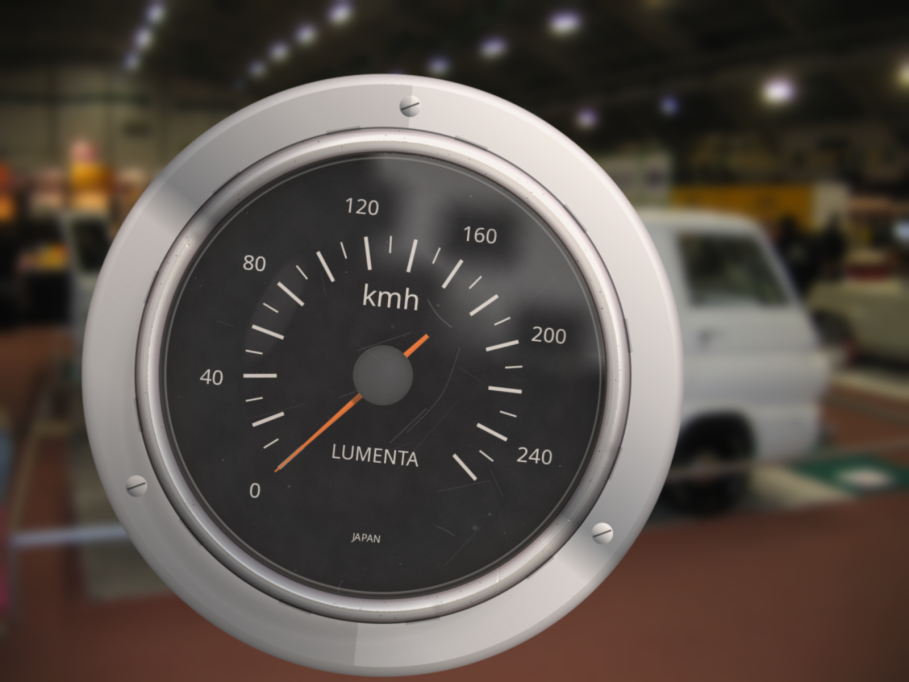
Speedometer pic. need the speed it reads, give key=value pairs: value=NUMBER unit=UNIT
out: value=0 unit=km/h
